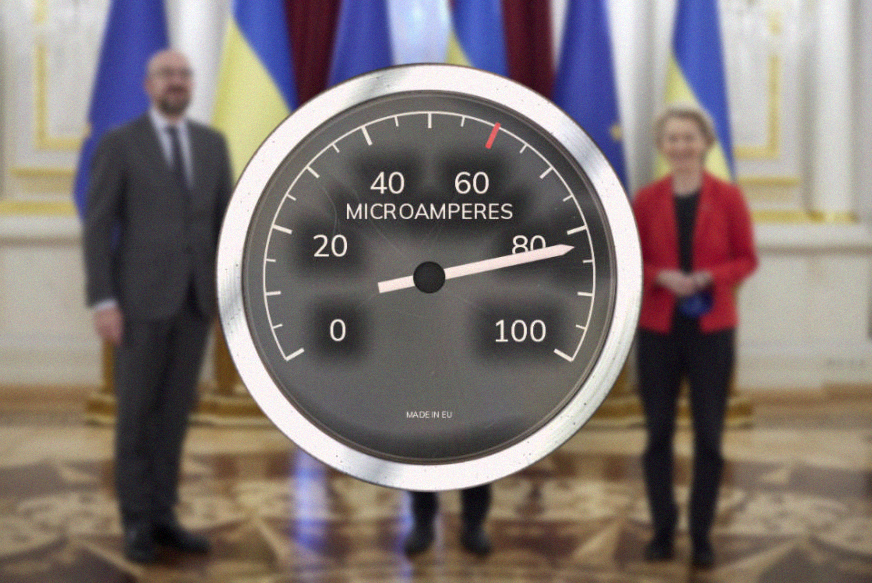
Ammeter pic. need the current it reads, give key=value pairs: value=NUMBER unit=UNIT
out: value=82.5 unit=µA
